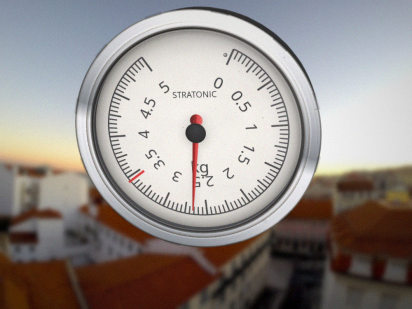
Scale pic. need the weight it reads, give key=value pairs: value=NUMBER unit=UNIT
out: value=2.65 unit=kg
